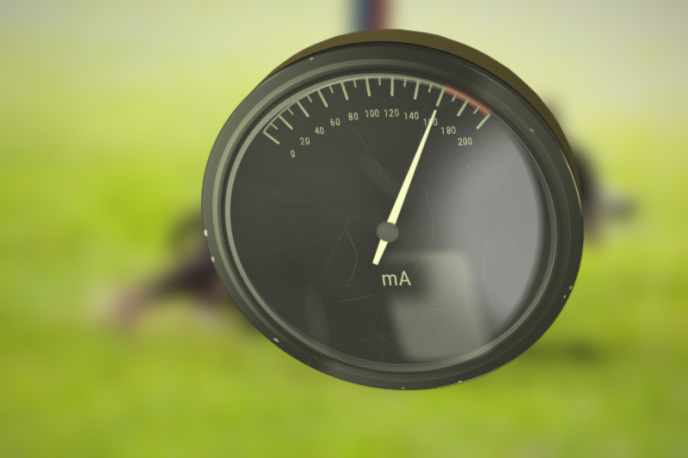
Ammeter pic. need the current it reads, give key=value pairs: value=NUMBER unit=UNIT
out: value=160 unit=mA
